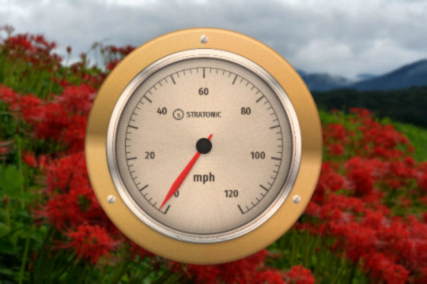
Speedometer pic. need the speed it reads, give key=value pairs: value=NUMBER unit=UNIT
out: value=2 unit=mph
